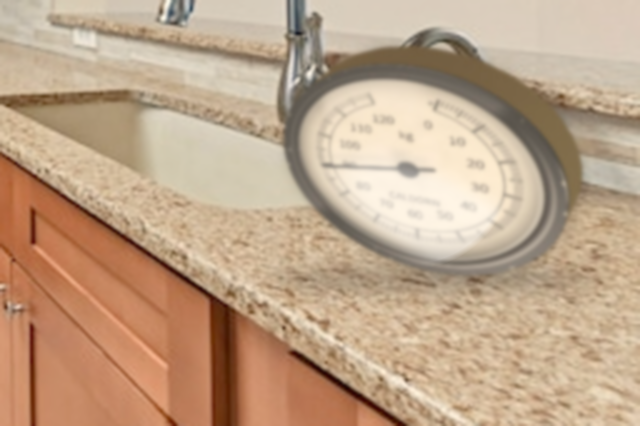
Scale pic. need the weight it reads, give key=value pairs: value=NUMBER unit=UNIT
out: value=90 unit=kg
